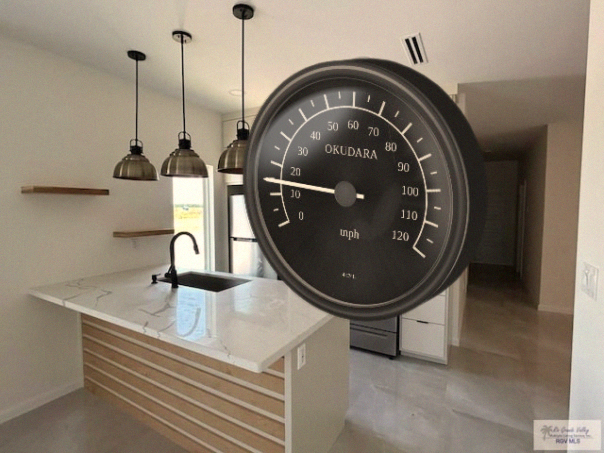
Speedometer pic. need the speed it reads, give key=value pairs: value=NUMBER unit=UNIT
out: value=15 unit=mph
